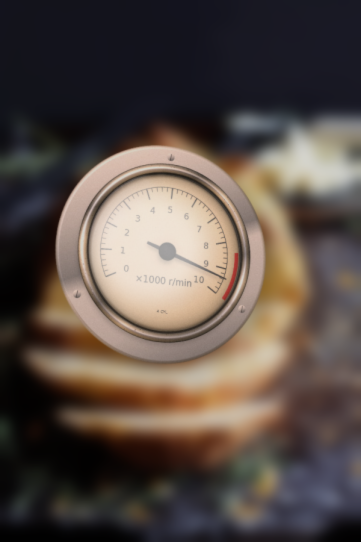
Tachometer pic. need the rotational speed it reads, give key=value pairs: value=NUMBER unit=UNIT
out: value=9400 unit=rpm
